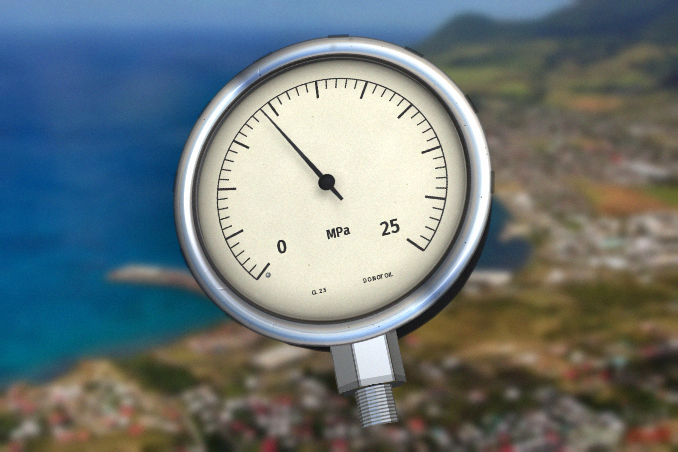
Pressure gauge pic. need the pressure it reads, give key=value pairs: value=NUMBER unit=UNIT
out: value=9.5 unit=MPa
